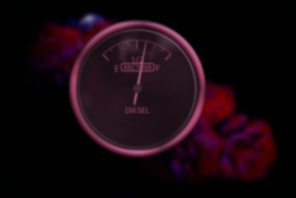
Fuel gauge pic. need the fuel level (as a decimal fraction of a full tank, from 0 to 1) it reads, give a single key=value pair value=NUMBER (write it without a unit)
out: value=0.625
